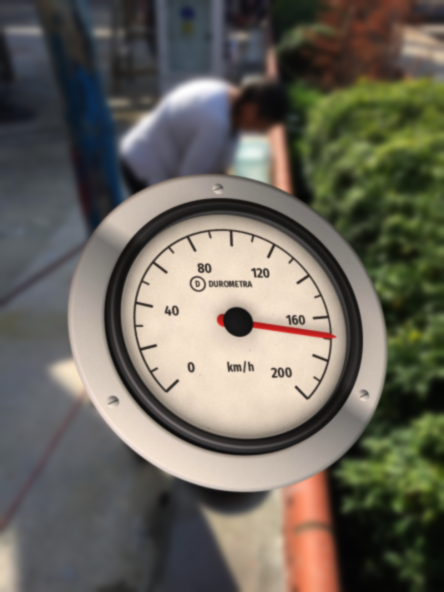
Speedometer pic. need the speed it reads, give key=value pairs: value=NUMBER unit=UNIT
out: value=170 unit=km/h
